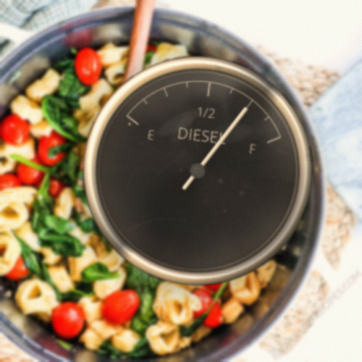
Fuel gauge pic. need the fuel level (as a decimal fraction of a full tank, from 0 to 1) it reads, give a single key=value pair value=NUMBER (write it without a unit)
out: value=0.75
